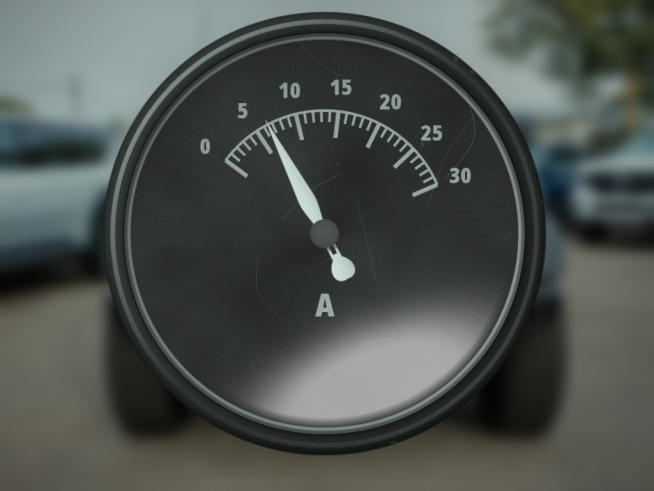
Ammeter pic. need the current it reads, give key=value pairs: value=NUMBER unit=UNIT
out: value=6.5 unit=A
